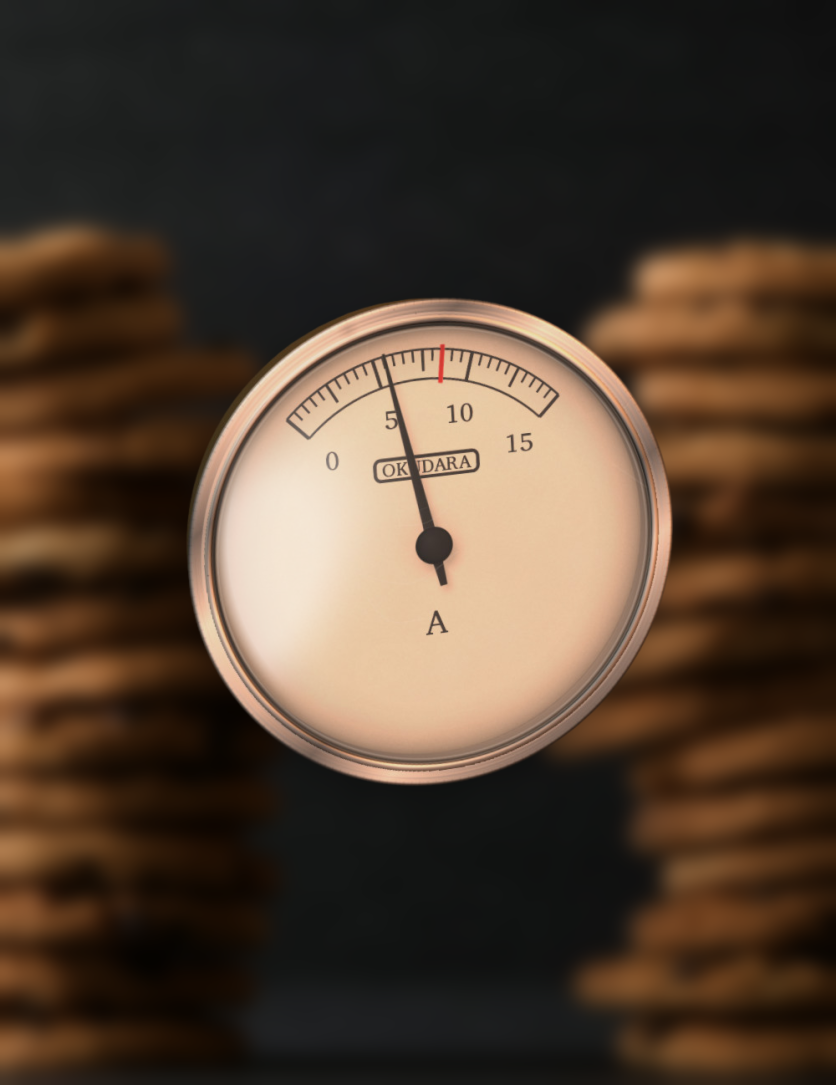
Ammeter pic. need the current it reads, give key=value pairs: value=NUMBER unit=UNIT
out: value=5.5 unit=A
